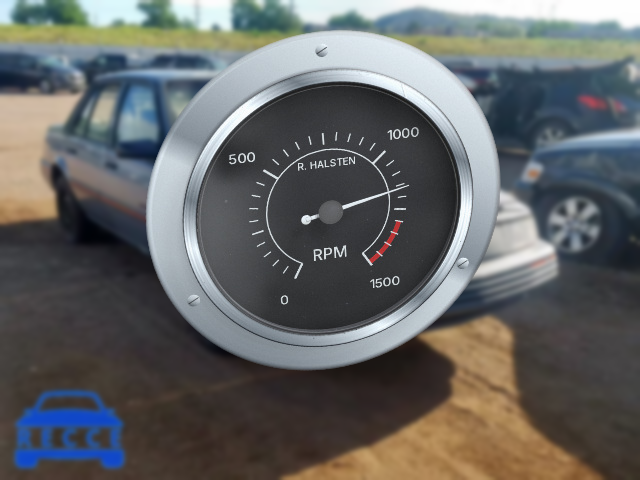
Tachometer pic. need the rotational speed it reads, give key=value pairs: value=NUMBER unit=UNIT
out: value=1150 unit=rpm
